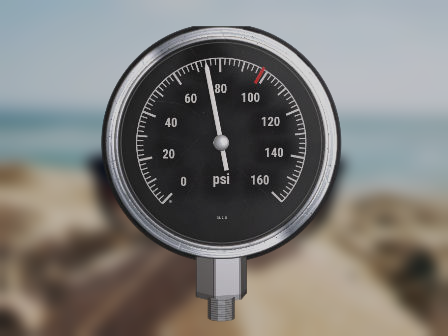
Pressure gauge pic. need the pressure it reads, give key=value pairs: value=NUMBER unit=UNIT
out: value=74 unit=psi
